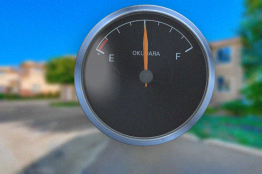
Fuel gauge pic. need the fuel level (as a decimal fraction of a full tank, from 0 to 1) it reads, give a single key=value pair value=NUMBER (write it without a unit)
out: value=0.5
